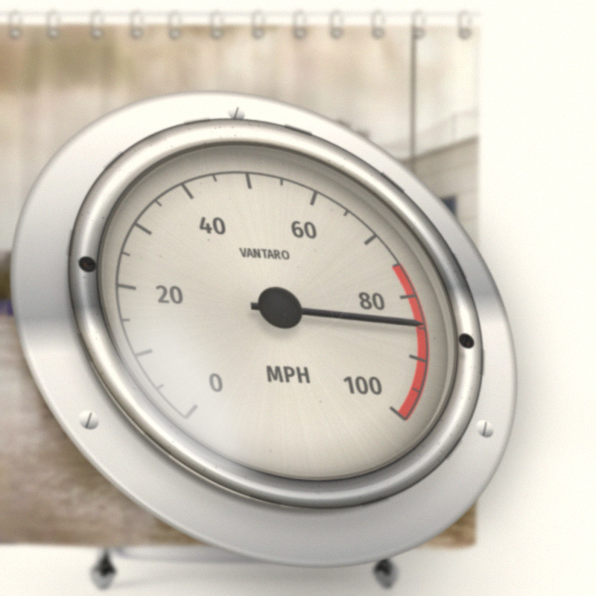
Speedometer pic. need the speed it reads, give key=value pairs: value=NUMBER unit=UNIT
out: value=85 unit=mph
